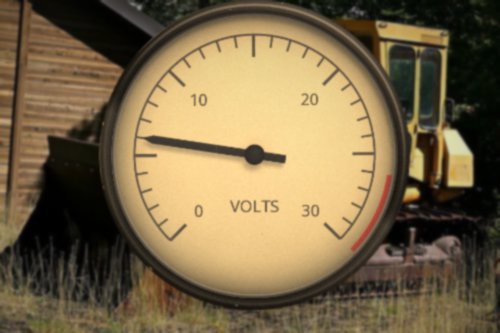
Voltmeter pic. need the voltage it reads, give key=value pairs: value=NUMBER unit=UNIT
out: value=6 unit=V
